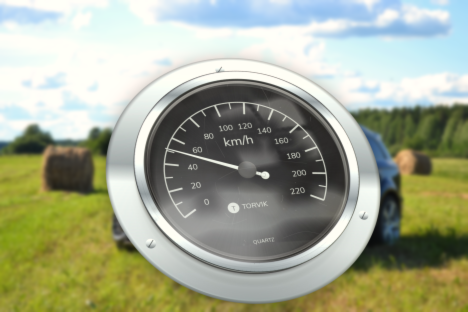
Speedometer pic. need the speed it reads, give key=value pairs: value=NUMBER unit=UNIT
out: value=50 unit=km/h
